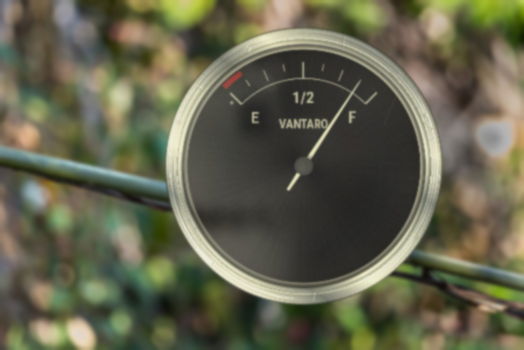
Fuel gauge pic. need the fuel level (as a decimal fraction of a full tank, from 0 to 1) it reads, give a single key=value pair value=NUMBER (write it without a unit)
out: value=0.875
